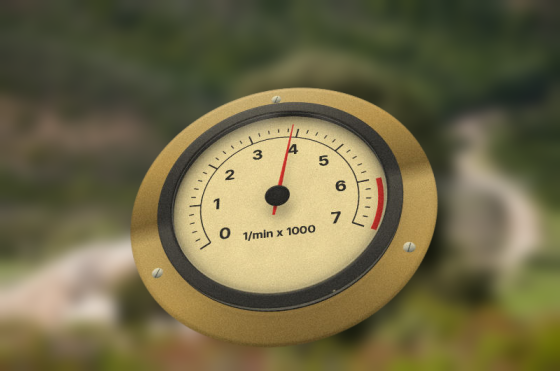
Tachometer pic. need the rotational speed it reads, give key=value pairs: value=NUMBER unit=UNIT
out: value=3900 unit=rpm
